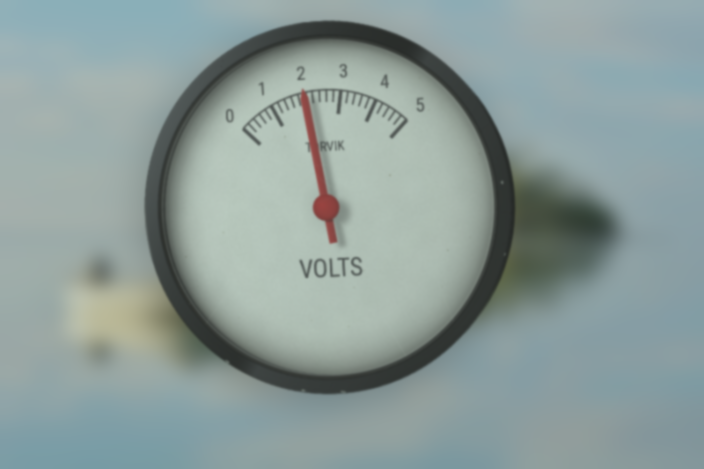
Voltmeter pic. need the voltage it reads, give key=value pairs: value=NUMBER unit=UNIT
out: value=2 unit=V
